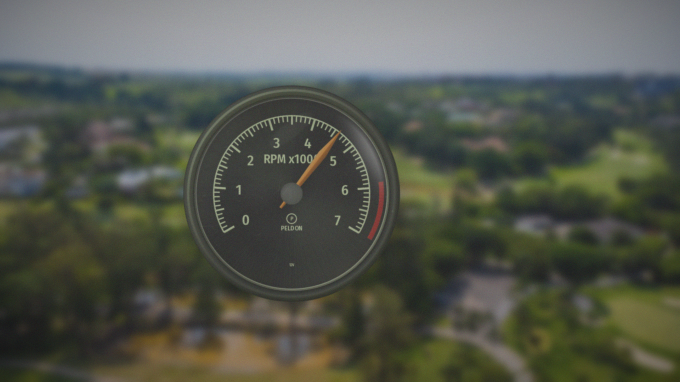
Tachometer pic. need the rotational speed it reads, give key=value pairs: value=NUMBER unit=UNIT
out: value=4600 unit=rpm
